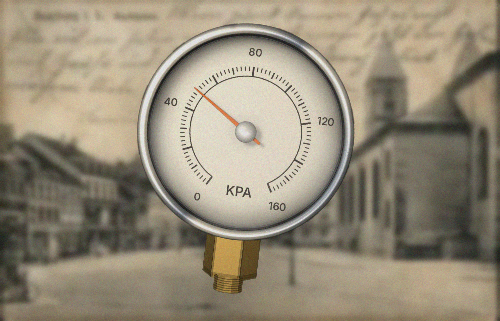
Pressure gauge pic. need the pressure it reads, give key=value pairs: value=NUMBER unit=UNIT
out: value=50 unit=kPa
